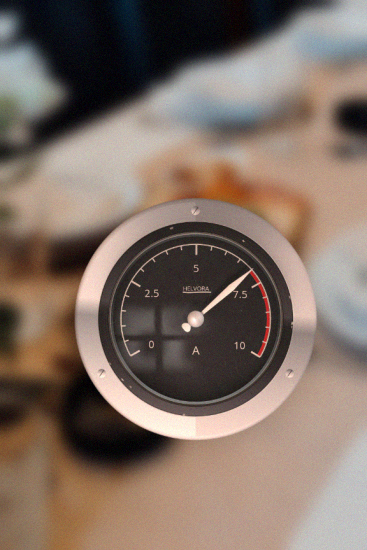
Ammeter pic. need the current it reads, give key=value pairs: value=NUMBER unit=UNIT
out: value=7 unit=A
